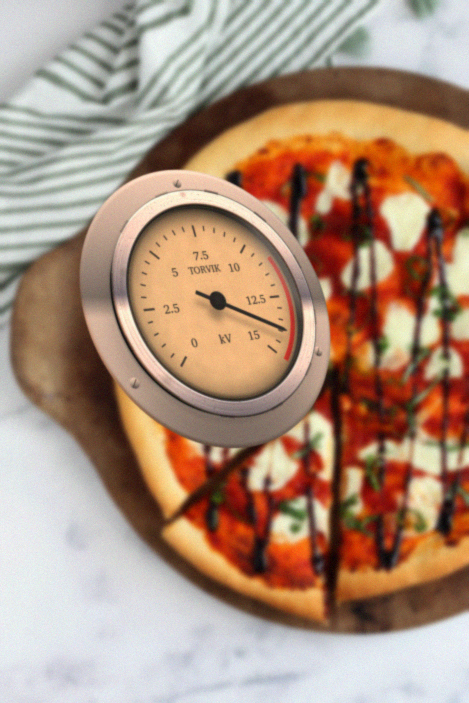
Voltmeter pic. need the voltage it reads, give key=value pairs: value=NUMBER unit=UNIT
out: value=14 unit=kV
